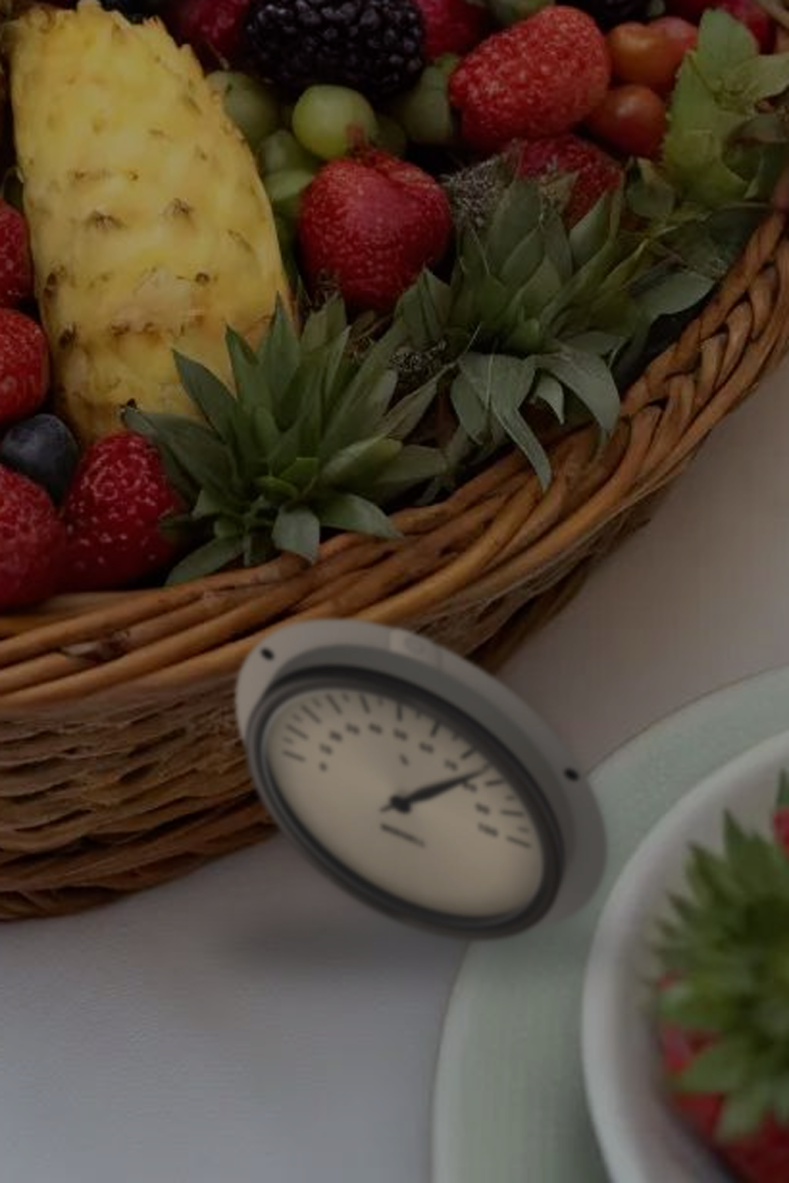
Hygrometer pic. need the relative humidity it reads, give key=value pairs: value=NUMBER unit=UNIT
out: value=75 unit=%
